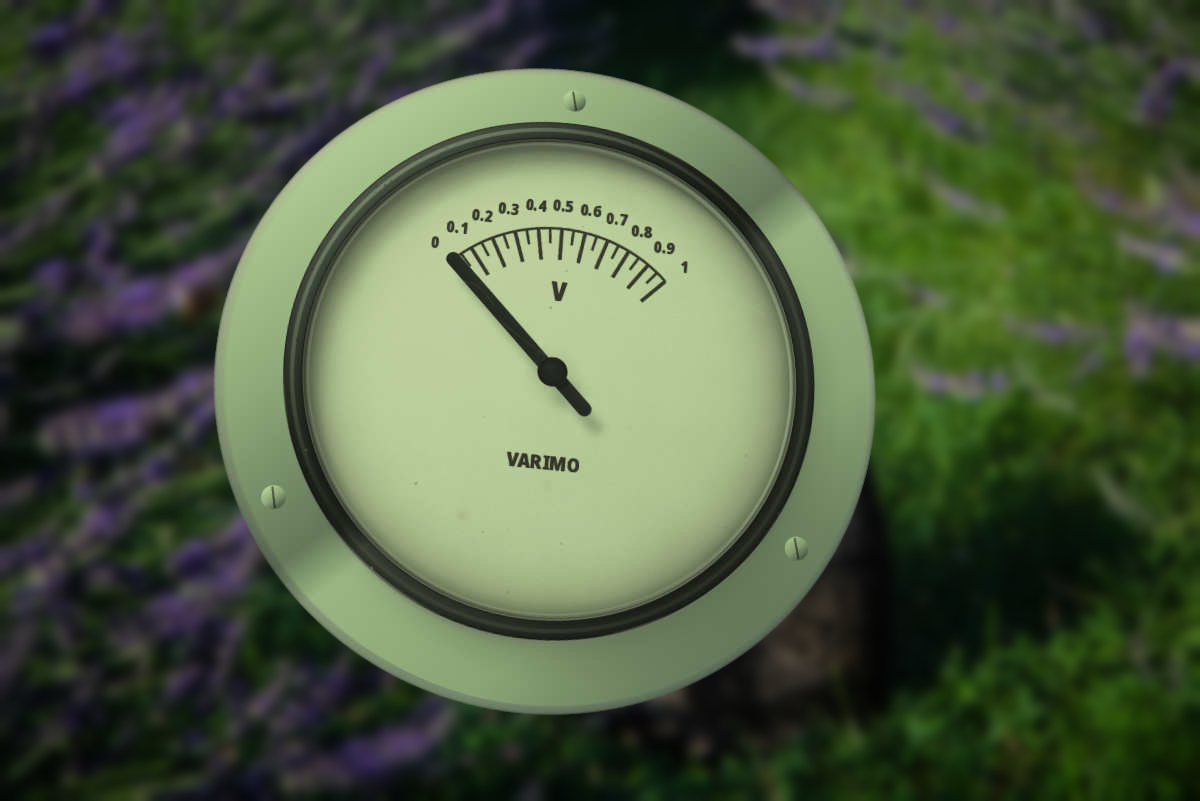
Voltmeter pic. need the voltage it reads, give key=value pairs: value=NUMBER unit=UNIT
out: value=0 unit=V
